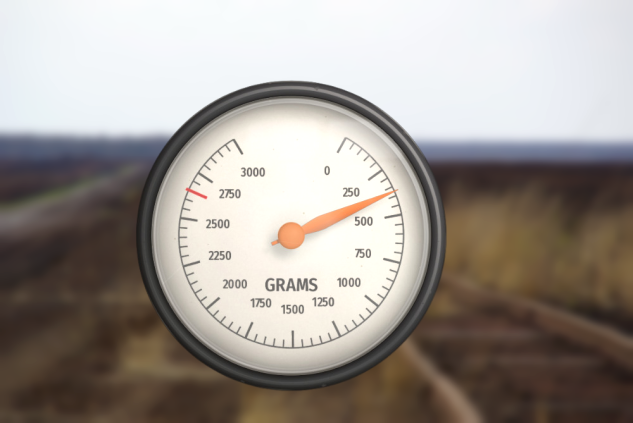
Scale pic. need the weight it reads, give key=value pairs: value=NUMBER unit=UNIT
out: value=375 unit=g
